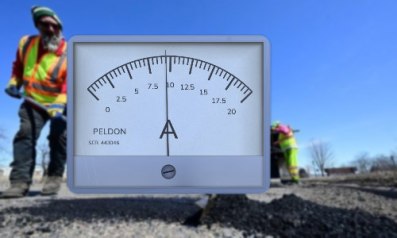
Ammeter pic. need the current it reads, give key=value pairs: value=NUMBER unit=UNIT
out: value=9.5 unit=A
